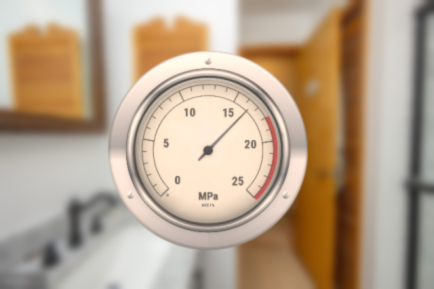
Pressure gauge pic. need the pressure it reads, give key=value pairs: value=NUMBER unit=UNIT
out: value=16.5 unit=MPa
